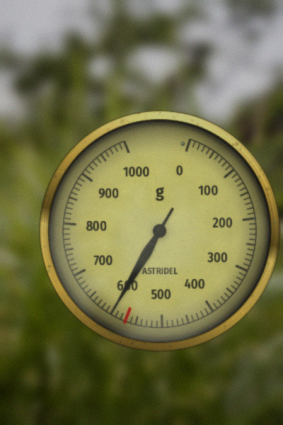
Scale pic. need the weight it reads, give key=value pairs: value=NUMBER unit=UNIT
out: value=600 unit=g
